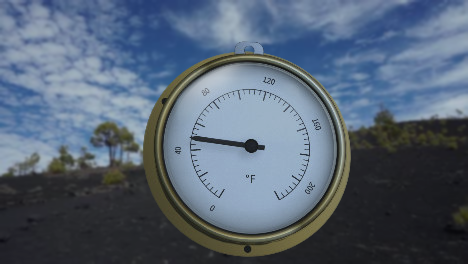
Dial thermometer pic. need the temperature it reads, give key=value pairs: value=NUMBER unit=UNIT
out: value=48 unit=°F
